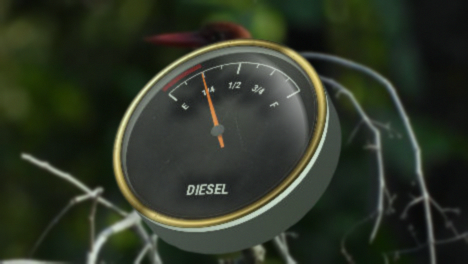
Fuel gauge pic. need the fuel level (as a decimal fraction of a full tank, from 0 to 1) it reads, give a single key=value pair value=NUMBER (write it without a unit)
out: value=0.25
